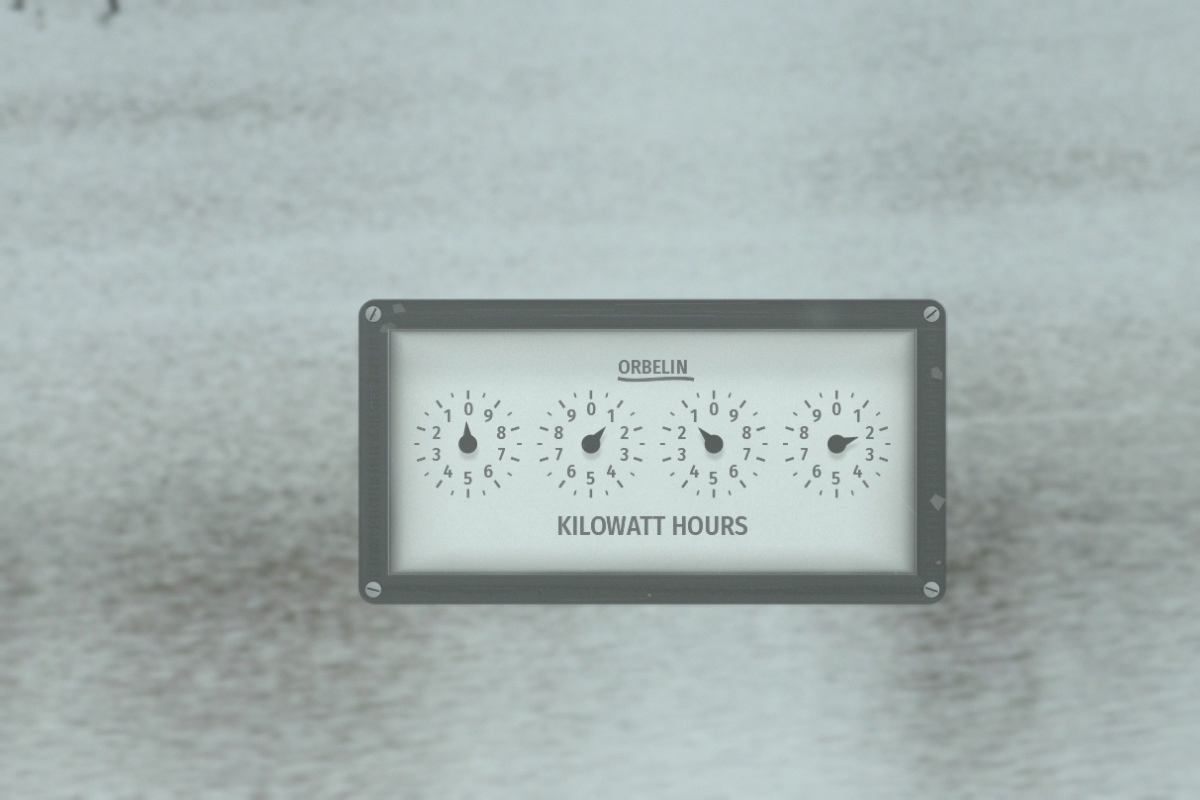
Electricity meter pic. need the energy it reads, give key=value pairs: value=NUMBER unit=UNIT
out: value=112 unit=kWh
